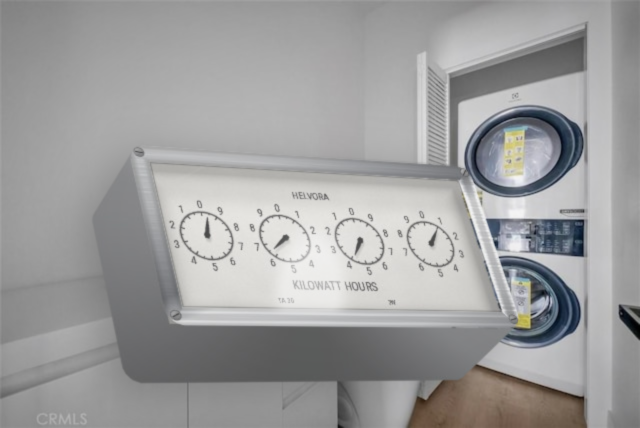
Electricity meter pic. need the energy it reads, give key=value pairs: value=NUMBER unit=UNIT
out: value=9641 unit=kWh
